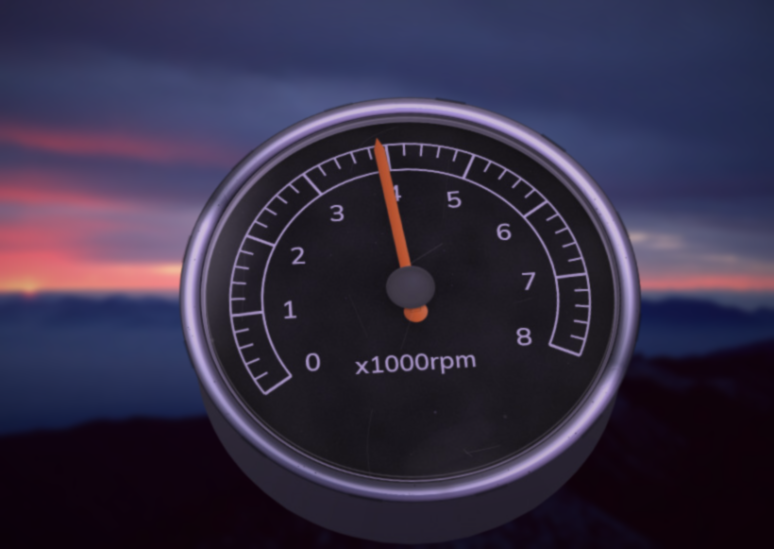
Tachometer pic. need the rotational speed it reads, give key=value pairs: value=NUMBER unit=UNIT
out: value=3900 unit=rpm
